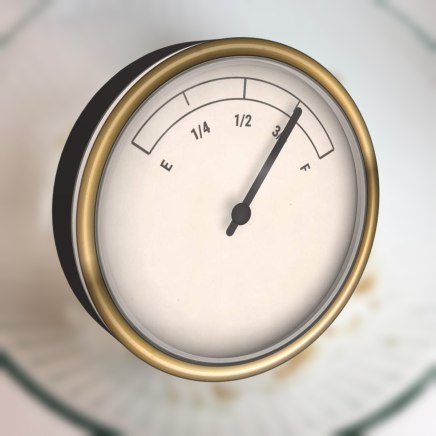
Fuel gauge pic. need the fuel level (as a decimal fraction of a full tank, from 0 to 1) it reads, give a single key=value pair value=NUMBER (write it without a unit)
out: value=0.75
